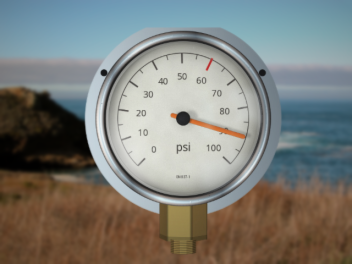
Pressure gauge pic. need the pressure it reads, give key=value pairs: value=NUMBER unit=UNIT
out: value=90 unit=psi
